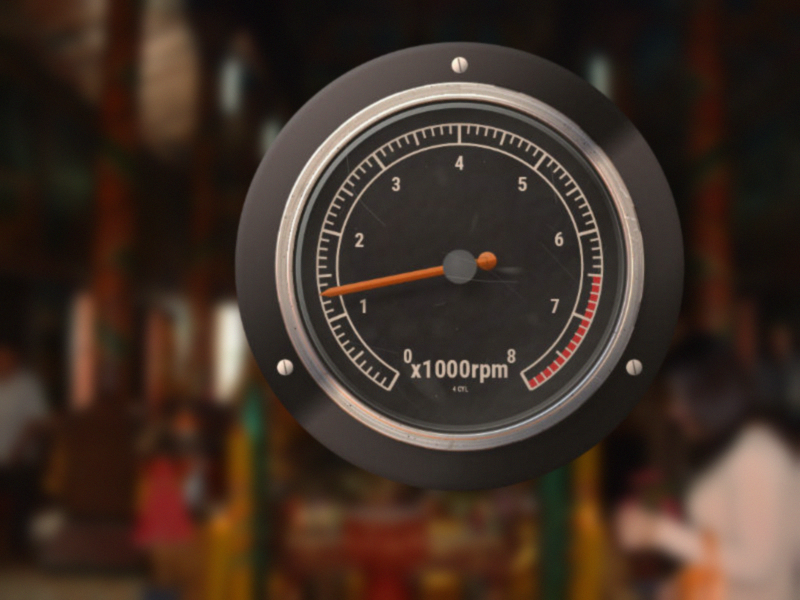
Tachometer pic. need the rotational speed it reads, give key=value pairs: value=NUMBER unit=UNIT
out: value=1300 unit=rpm
